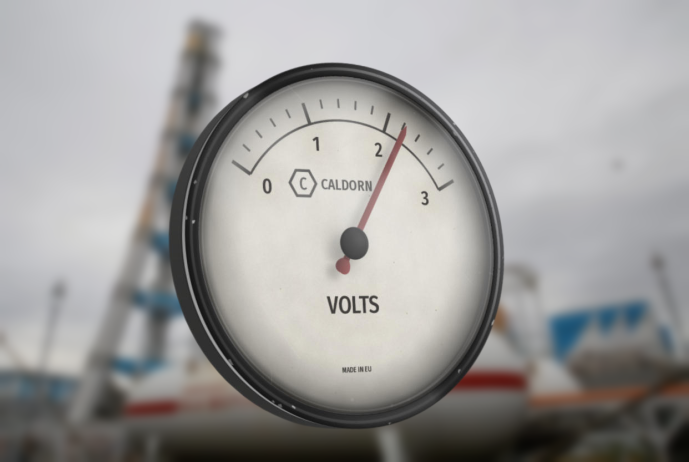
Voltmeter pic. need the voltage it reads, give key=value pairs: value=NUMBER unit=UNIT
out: value=2.2 unit=V
